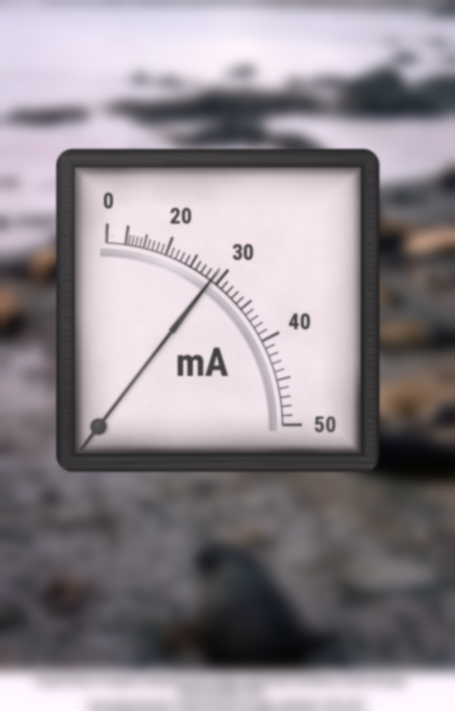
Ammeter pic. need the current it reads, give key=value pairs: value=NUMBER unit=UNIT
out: value=29 unit=mA
